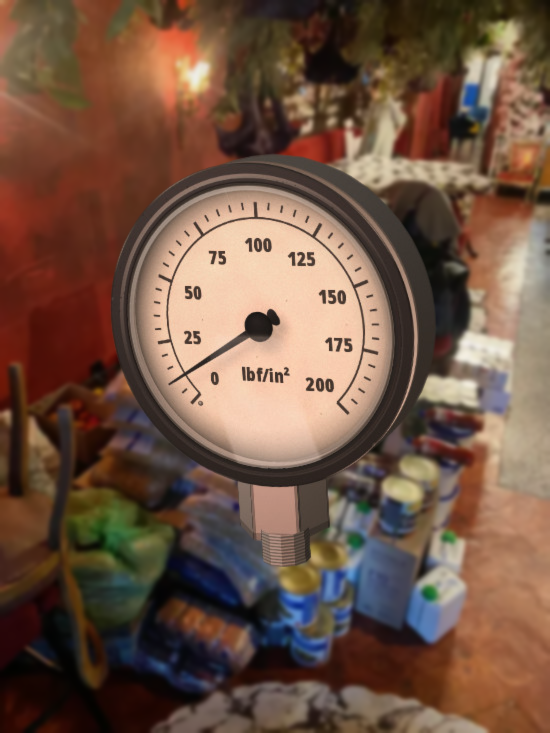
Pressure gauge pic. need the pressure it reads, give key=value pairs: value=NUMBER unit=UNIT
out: value=10 unit=psi
